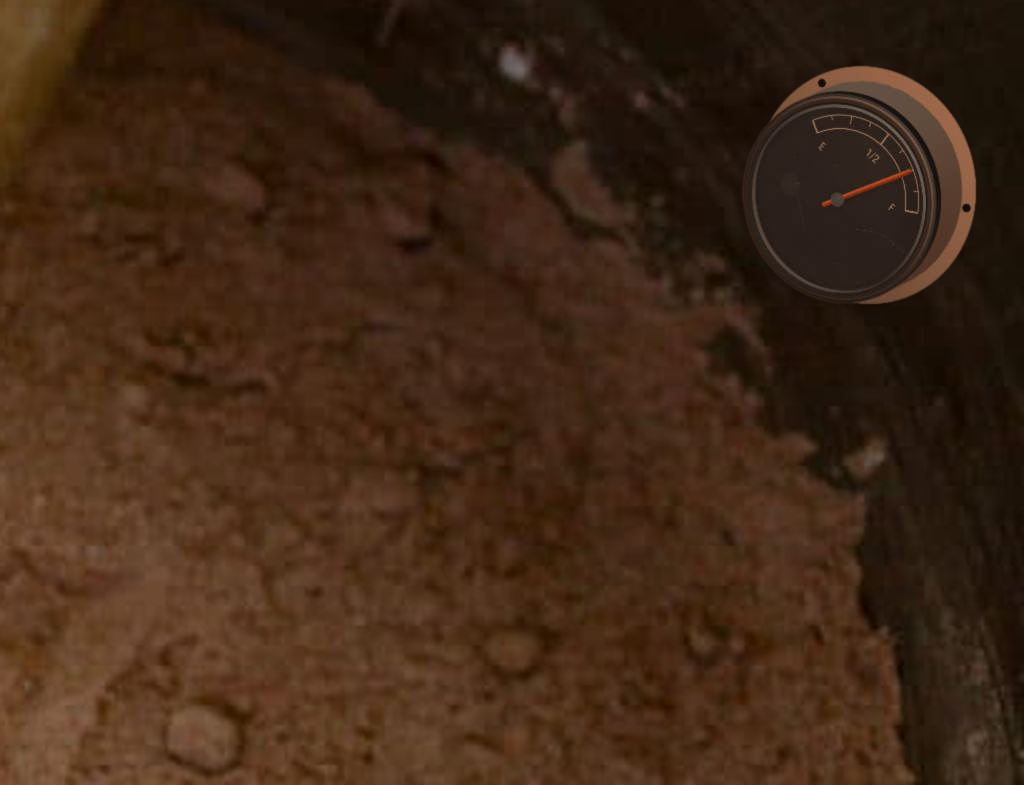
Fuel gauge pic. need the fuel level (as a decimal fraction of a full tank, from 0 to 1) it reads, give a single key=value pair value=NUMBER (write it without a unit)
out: value=0.75
